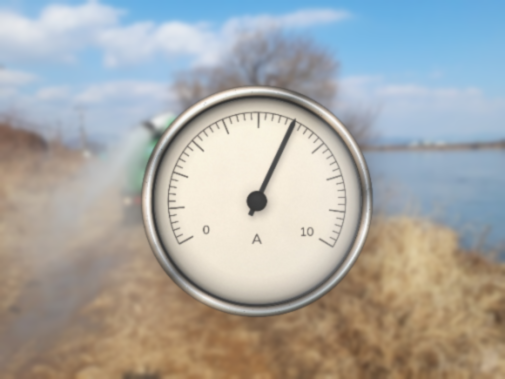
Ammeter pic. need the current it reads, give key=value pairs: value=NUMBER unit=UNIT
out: value=6 unit=A
